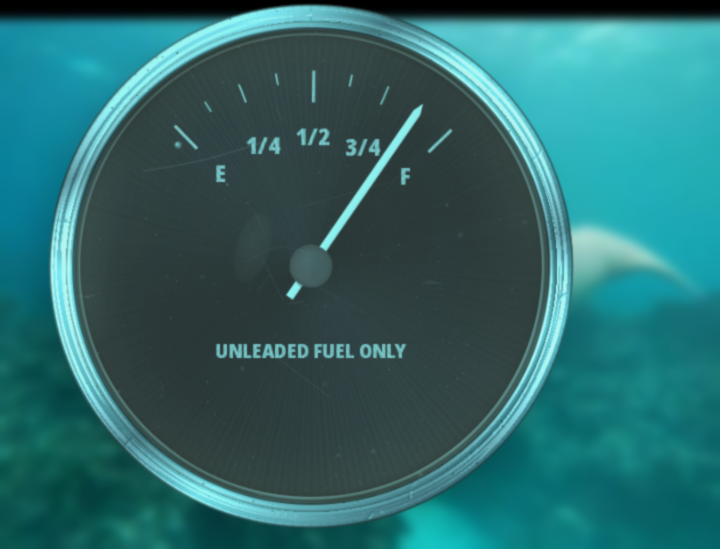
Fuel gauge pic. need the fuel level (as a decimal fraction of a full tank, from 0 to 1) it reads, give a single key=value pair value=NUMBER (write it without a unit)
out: value=0.875
